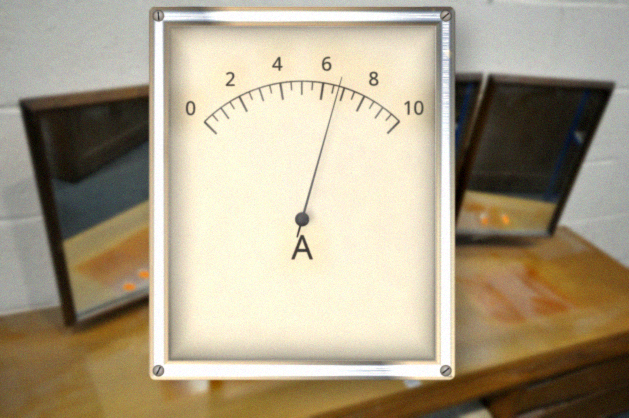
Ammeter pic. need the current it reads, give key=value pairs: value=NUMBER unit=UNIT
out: value=6.75 unit=A
